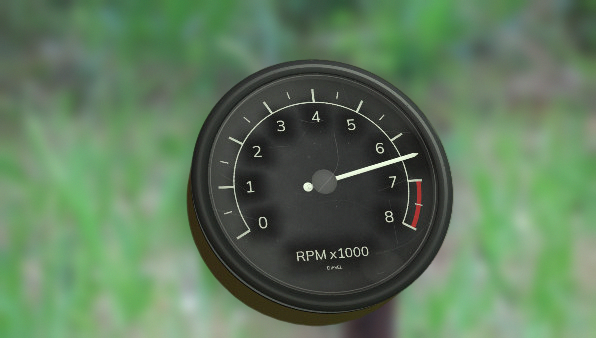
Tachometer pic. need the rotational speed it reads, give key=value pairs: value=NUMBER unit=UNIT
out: value=6500 unit=rpm
